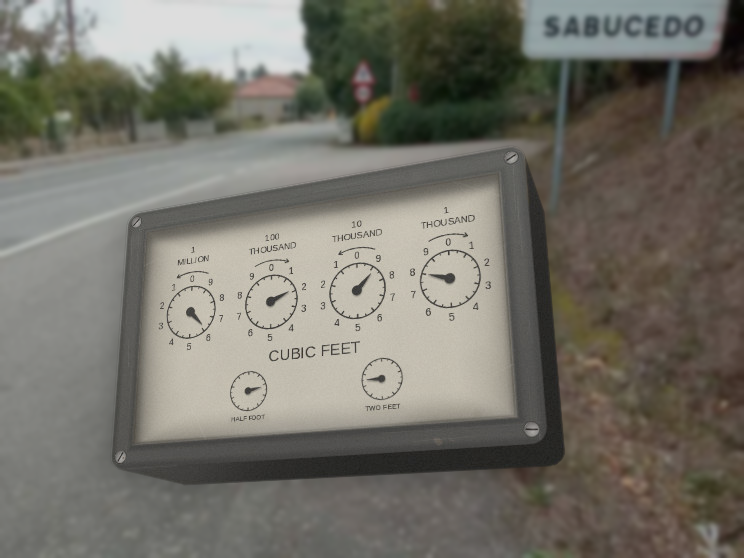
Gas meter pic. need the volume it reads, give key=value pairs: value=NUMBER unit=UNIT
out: value=618800 unit=ft³
